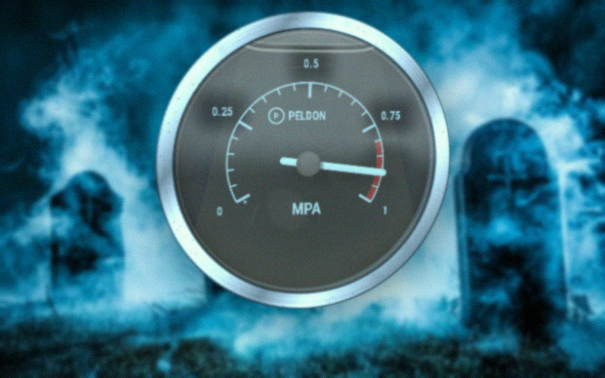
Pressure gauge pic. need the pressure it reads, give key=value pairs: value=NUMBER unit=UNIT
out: value=0.9 unit=MPa
